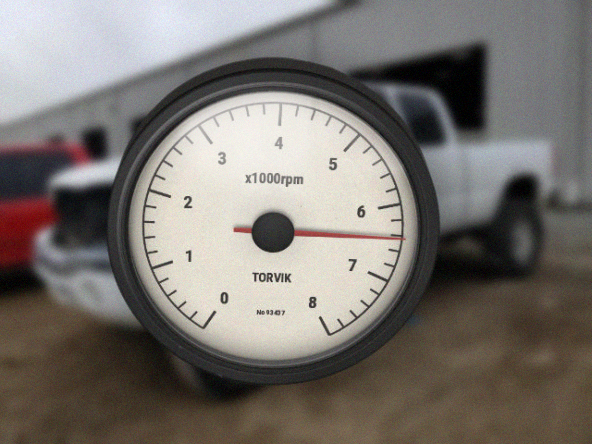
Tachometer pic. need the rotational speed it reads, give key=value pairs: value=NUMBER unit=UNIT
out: value=6400 unit=rpm
